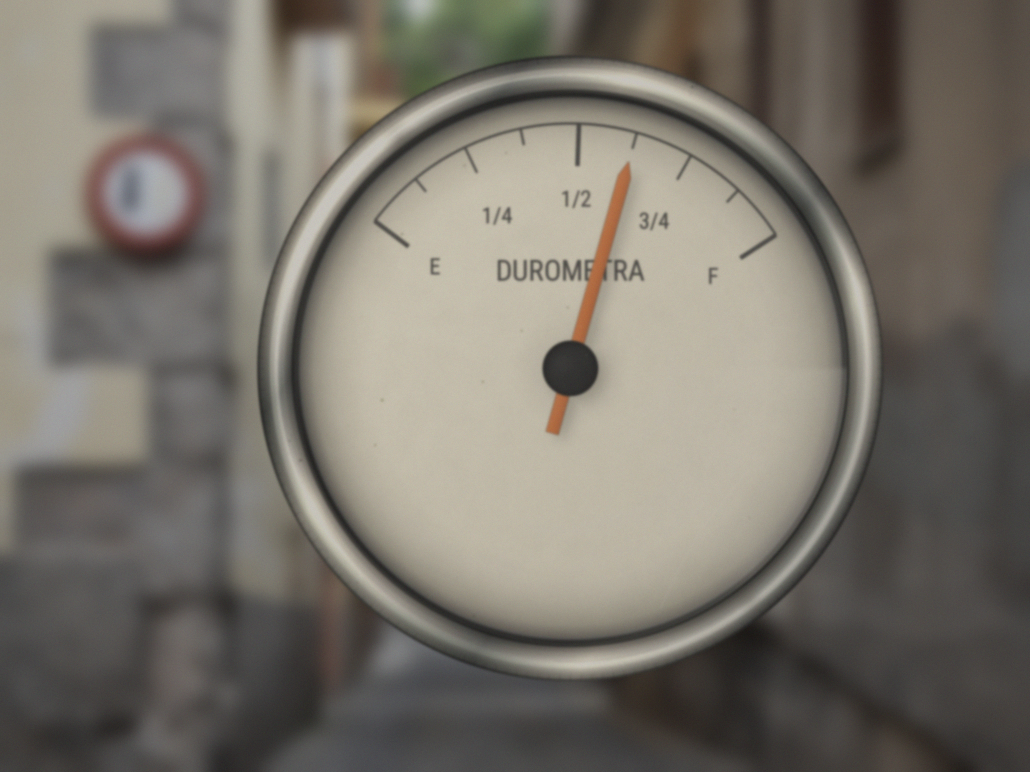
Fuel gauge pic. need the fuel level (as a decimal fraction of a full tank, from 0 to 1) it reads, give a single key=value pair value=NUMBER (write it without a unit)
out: value=0.625
